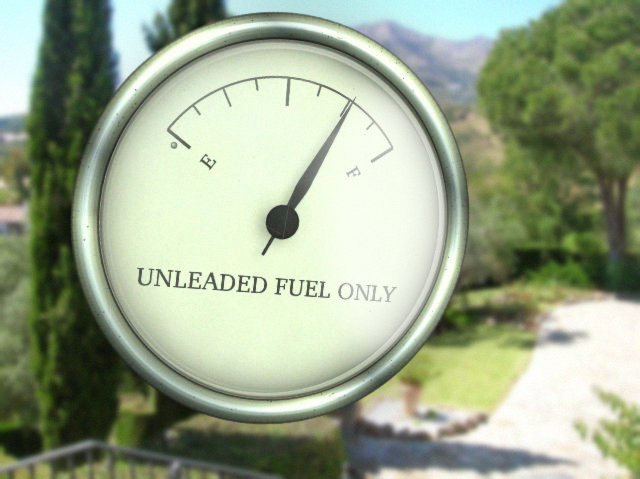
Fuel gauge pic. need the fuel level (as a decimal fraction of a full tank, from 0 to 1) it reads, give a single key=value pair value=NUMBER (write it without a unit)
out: value=0.75
